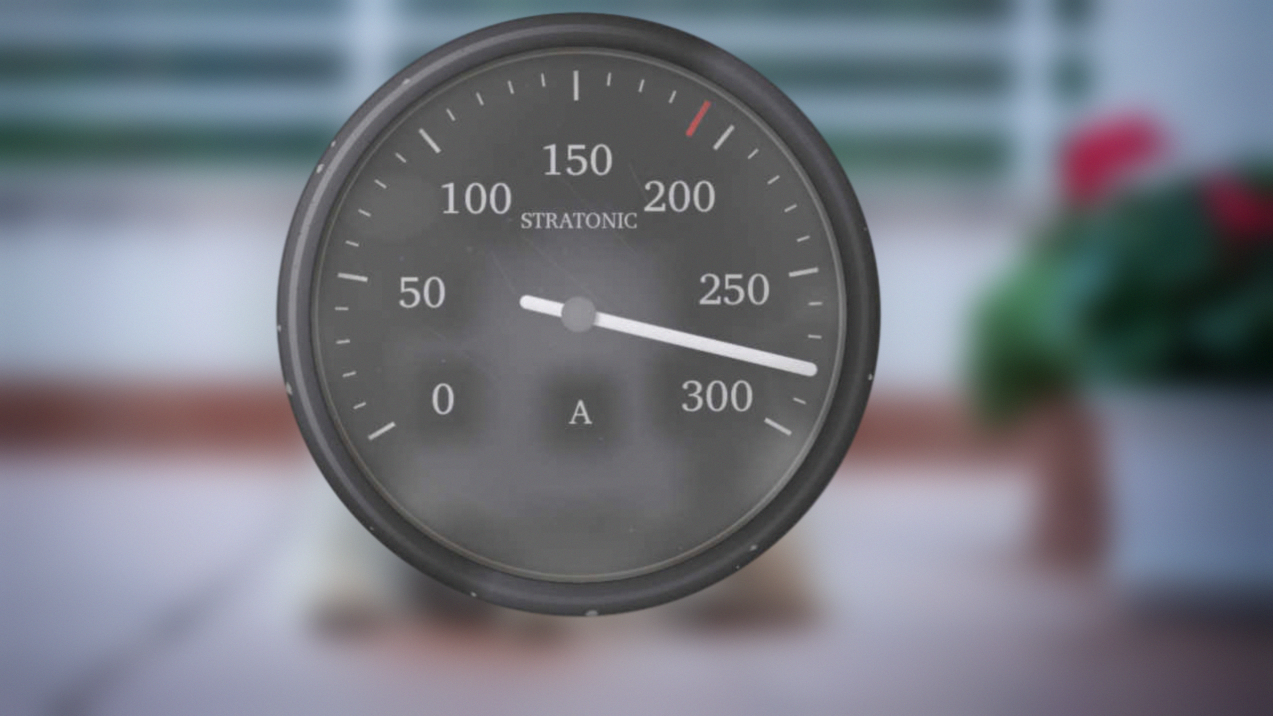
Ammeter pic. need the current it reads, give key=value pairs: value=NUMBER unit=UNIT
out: value=280 unit=A
